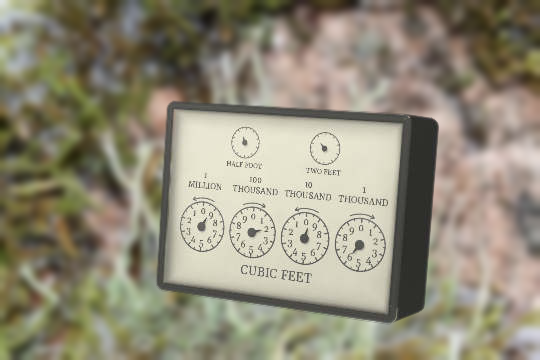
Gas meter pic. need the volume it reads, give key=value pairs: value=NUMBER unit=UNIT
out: value=919600 unit=ft³
